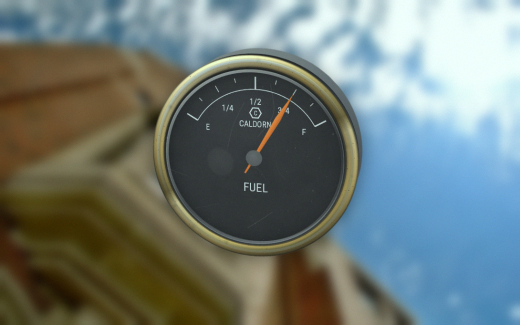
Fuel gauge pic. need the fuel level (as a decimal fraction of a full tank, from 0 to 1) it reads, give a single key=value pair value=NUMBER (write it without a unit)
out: value=0.75
